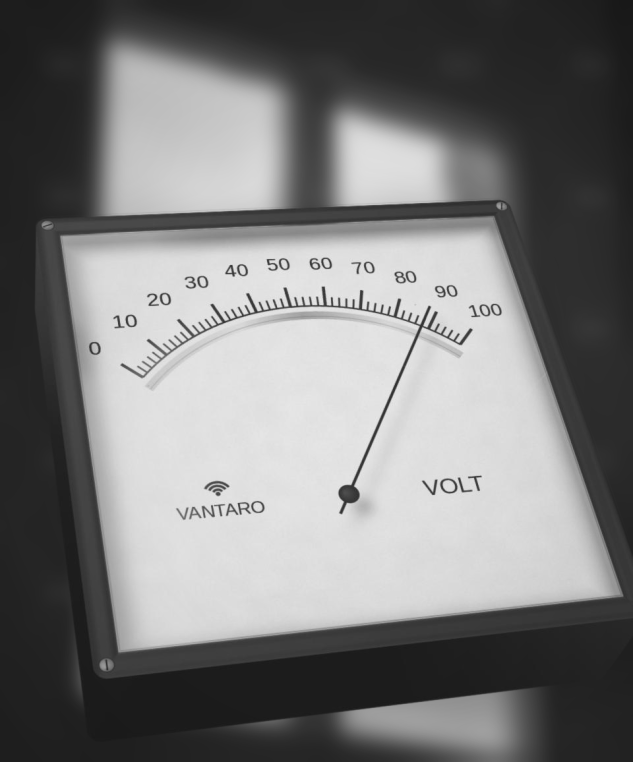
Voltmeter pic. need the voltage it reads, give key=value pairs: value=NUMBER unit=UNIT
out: value=88 unit=V
